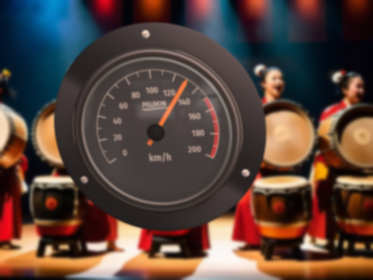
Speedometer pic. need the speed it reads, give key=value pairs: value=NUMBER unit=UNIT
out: value=130 unit=km/h
